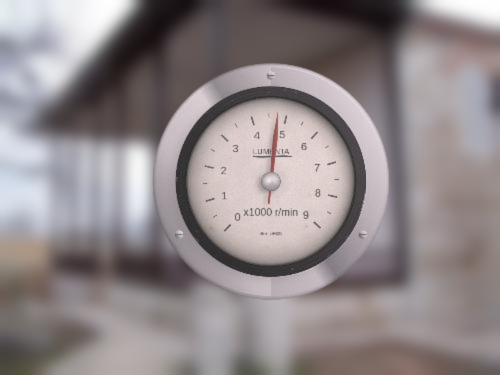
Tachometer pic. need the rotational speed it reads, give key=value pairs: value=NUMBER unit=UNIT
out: value=4750 unit=rpm
